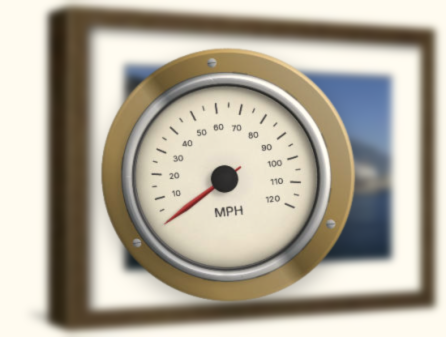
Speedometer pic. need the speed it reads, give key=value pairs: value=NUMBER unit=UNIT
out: value=0 unit=mph
